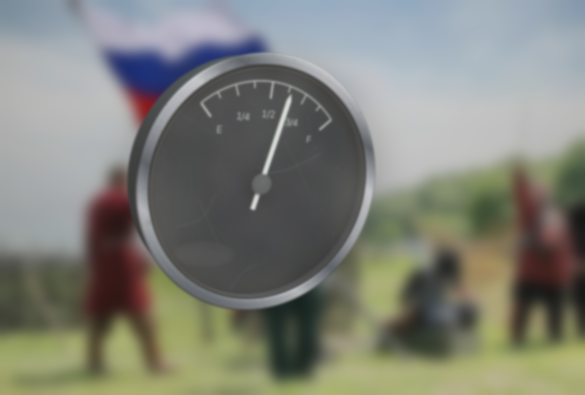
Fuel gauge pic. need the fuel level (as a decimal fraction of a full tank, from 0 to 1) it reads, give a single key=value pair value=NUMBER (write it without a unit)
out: value=0.625
